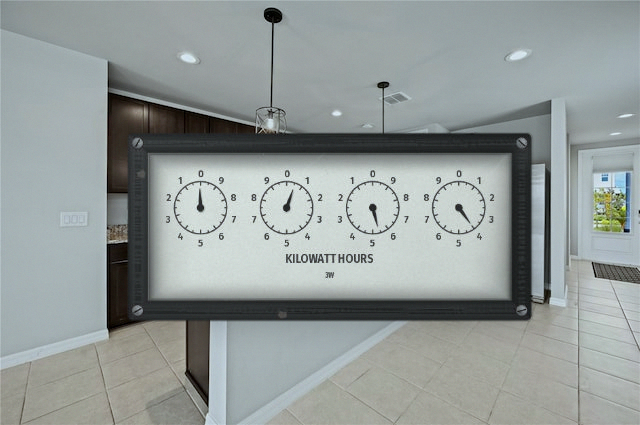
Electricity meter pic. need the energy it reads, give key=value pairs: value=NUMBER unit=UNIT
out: value=54 unit=kWh
